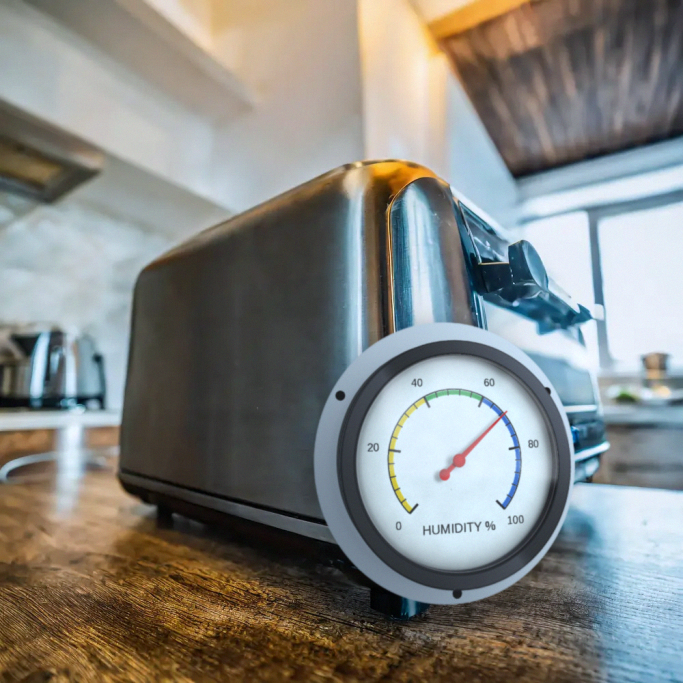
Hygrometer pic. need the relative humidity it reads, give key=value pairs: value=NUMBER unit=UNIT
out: value=68 unit=%
